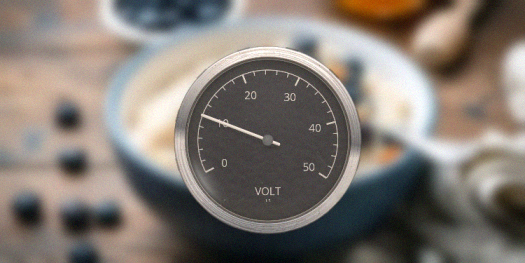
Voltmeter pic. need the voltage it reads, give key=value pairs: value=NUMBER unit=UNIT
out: value=10 unit=V
